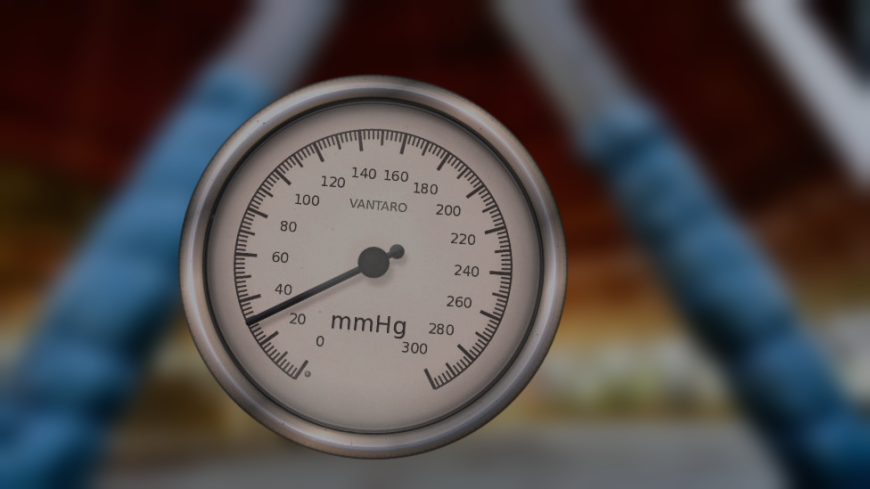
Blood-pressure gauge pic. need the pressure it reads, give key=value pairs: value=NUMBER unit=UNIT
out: value=30 unit=mmHg
